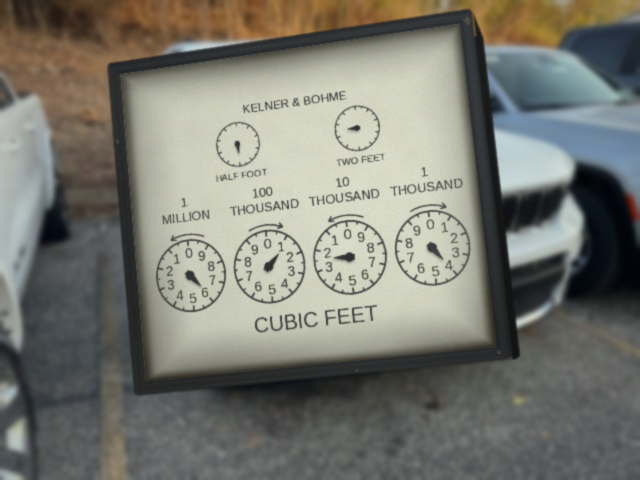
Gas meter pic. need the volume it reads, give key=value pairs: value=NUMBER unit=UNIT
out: value=612400 unit=ft³
